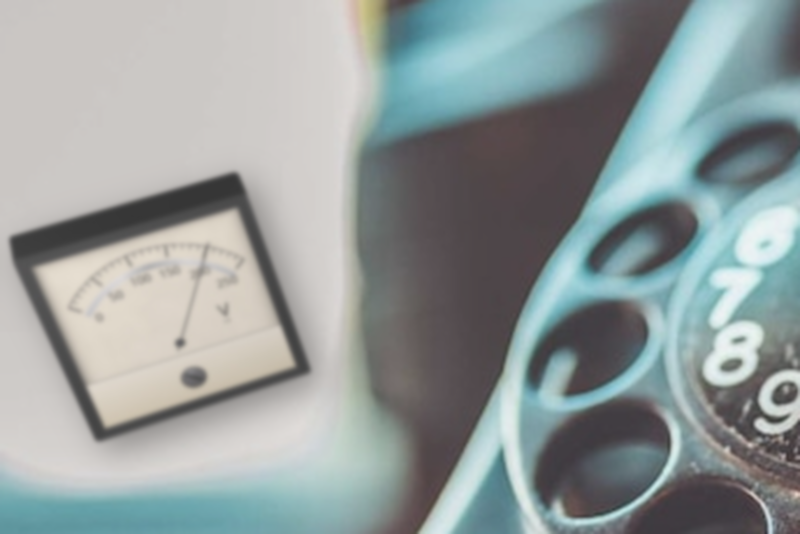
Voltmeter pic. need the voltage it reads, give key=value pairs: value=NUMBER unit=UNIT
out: value=200 unit=V
